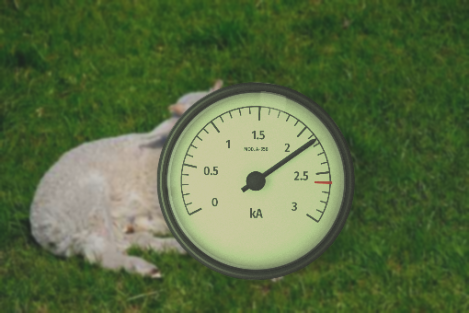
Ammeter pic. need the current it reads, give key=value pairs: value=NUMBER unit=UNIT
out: value=2.15 unit=kA
